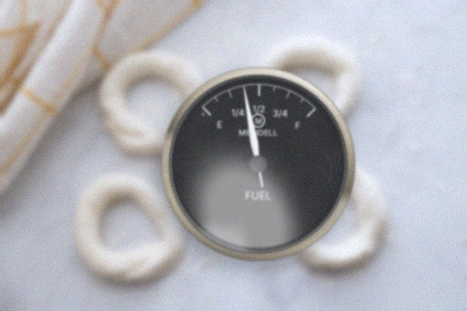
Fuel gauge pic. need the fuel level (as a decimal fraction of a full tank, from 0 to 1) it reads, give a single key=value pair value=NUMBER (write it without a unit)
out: value=0.375
